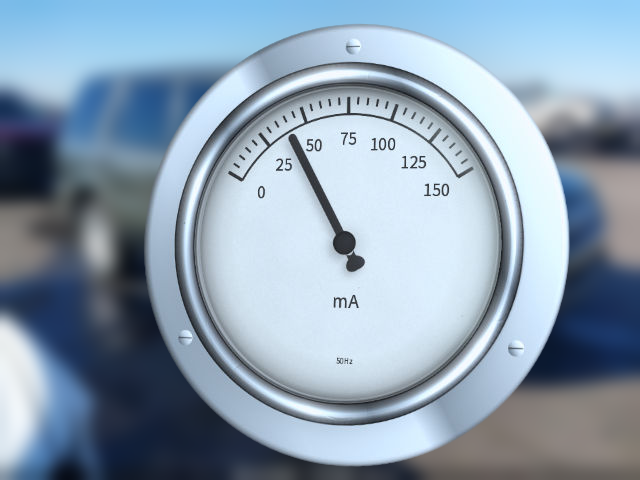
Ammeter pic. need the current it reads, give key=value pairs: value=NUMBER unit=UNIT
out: value=40 unit=mA
